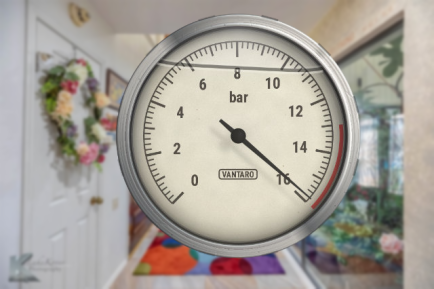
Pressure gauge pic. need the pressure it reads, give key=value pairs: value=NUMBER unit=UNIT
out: value=15.8 unit=bar
